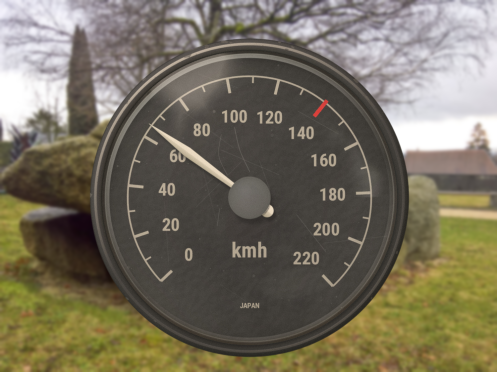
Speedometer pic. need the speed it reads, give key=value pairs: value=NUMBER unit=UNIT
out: value=65 unit=km/h
